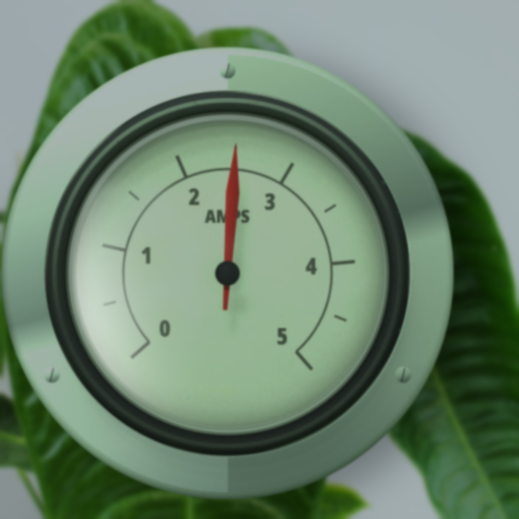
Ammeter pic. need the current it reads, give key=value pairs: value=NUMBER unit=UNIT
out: value=2.5 unit=A
